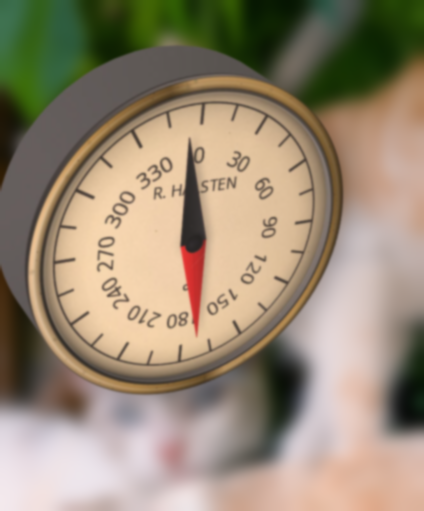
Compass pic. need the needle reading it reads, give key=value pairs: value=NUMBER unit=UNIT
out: value=172.5 unit=°
